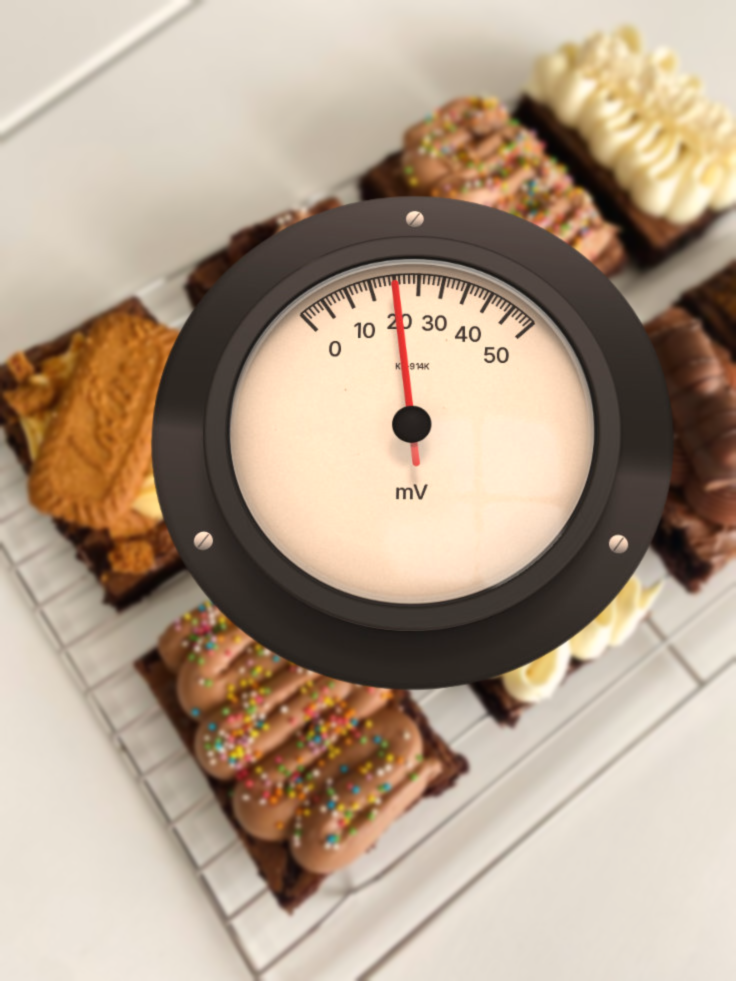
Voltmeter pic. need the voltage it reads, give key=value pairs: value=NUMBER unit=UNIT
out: value=20 unit=mV
